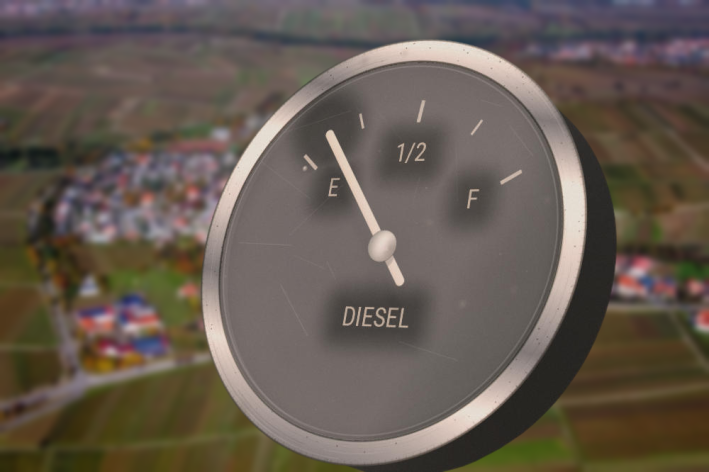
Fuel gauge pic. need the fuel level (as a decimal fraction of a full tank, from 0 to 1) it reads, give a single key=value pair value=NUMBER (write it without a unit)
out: value=0.125
